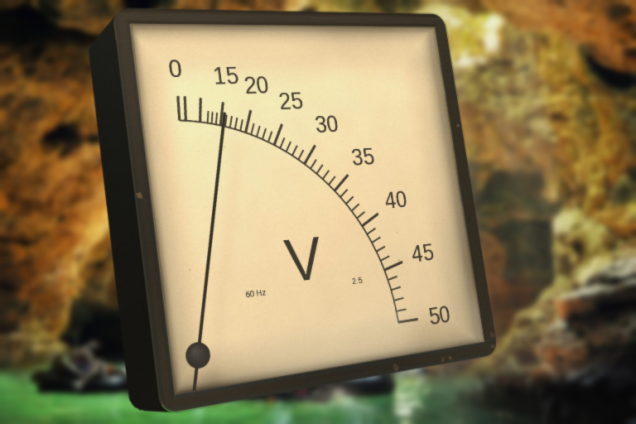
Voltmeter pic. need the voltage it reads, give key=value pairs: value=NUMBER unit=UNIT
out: value=15 unit=V
